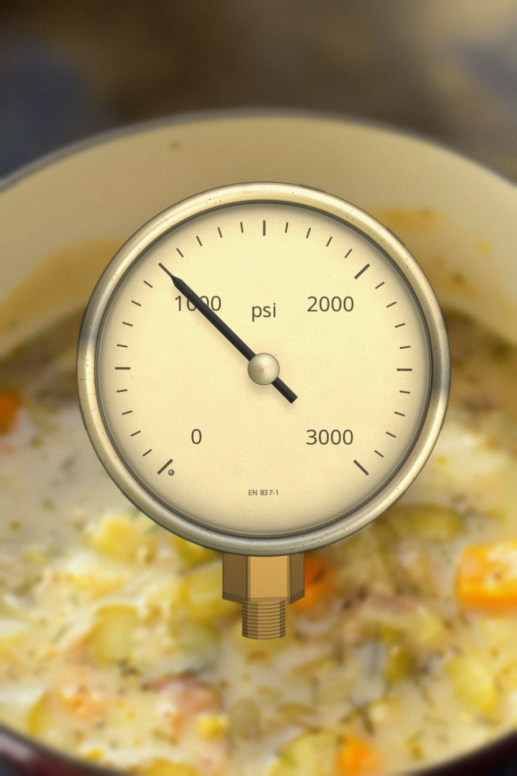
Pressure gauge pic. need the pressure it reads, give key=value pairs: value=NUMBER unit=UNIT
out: value=1000 unit=psi
